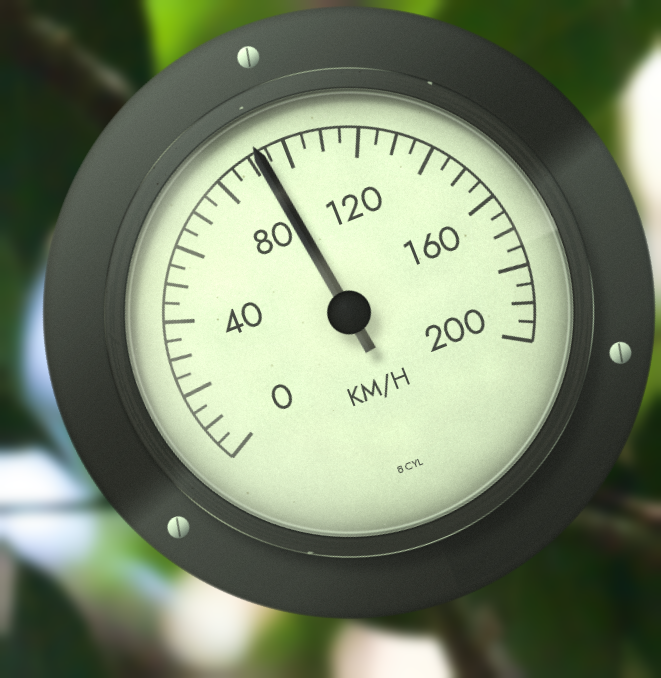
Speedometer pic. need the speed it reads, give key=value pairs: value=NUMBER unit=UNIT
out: value=92.5 unit=km/h
